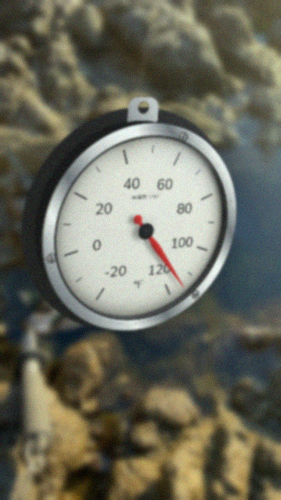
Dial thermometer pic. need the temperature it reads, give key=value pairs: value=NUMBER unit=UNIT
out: value=115 unit=°F
